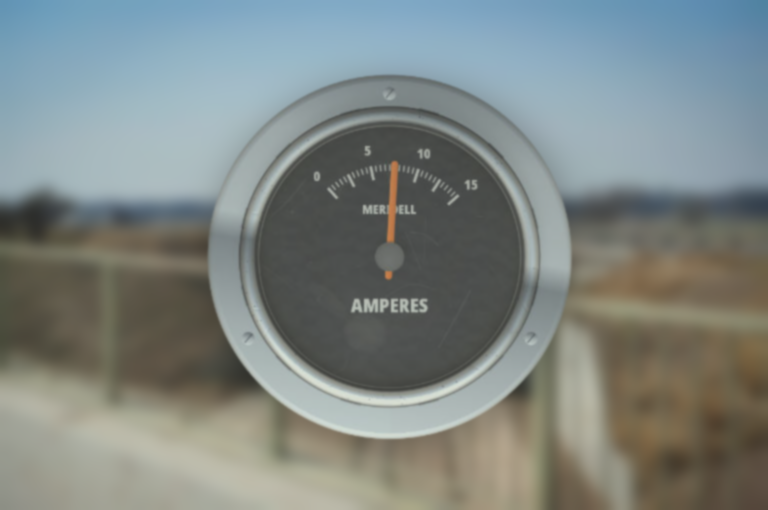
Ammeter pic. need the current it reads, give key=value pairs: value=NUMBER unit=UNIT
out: value=7.5 unit=A
